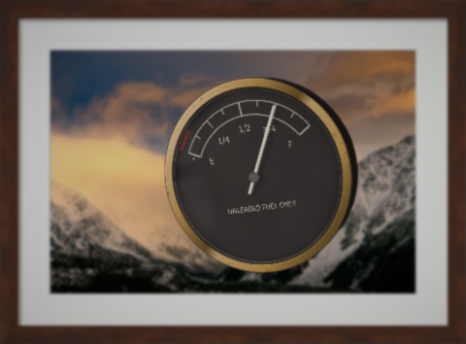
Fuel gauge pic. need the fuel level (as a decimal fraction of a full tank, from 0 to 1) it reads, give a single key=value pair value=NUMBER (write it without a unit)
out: value=0.75
